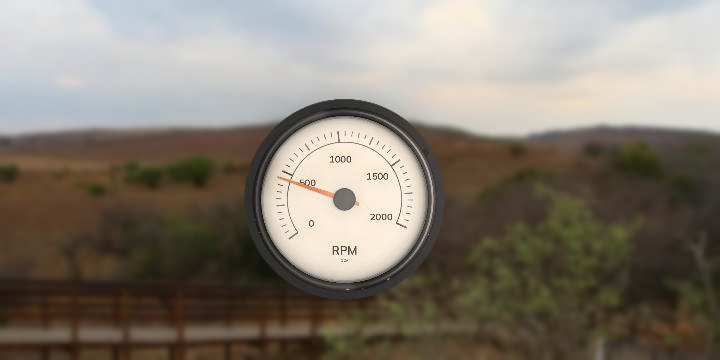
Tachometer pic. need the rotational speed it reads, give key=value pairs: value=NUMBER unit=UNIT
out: value=450 unit=rpm
